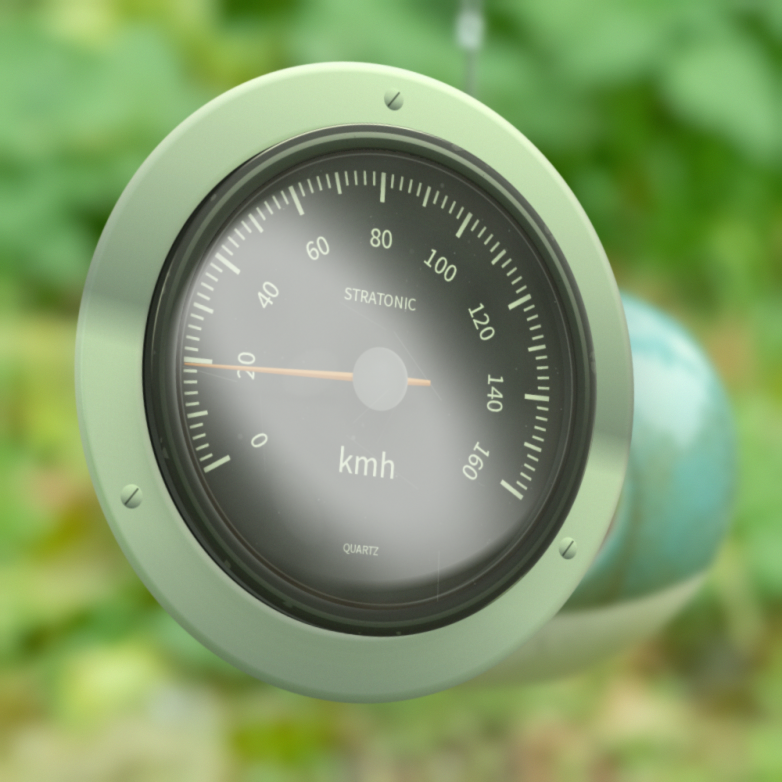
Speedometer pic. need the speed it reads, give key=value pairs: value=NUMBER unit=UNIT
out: value=19 unit=km/h
